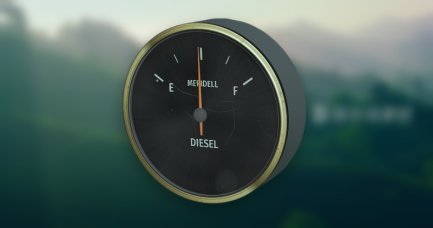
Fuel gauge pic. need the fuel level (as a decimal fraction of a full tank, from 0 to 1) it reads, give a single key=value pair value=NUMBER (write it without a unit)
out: value=0.5
